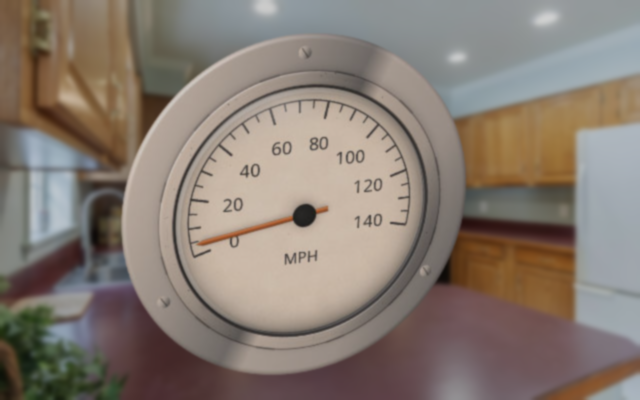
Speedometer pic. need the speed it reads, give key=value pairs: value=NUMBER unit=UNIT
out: value=5 unit=mph
